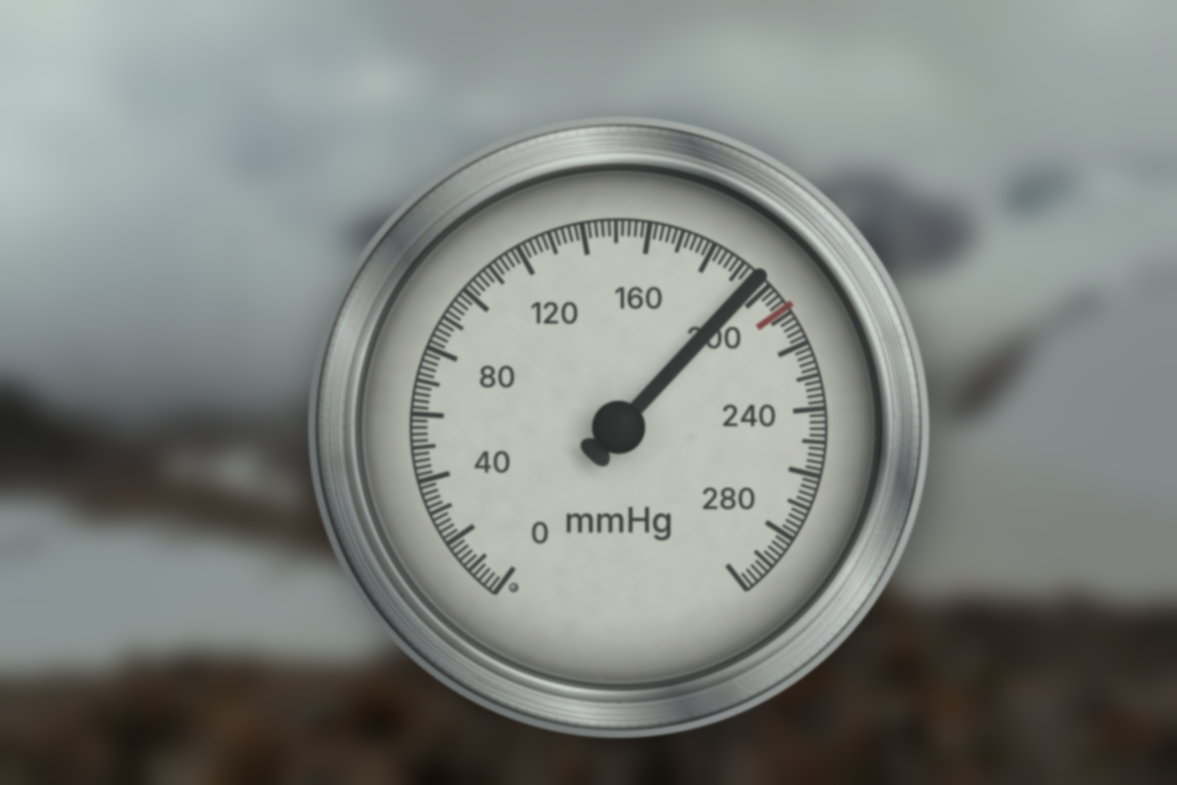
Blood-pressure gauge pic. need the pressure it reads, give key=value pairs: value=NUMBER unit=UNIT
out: value=196 unit=mmHg
